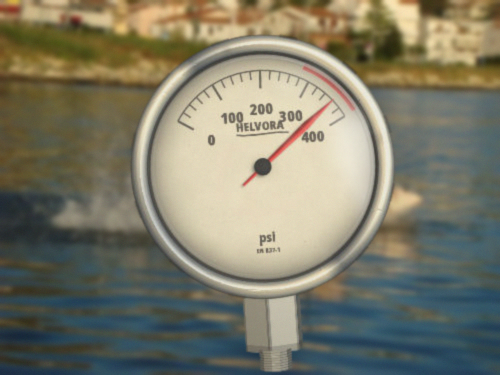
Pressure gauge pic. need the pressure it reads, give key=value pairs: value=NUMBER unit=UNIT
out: value=360 unit=psi
